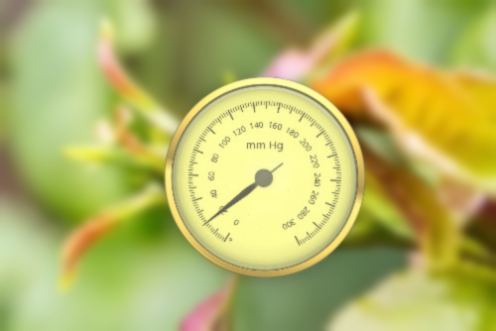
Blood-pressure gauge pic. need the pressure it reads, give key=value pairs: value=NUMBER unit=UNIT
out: value=20 unit=mmHg
